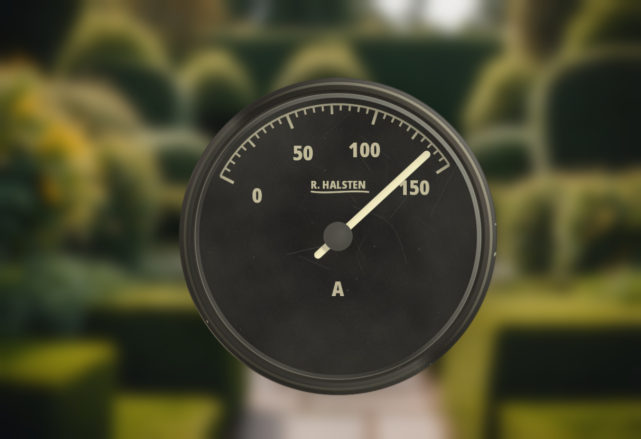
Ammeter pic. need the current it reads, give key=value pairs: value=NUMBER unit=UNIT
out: value=137.5 unit=A
